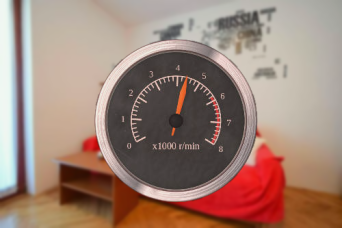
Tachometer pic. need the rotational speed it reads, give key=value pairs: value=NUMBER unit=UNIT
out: value=4400 unit=rpm
